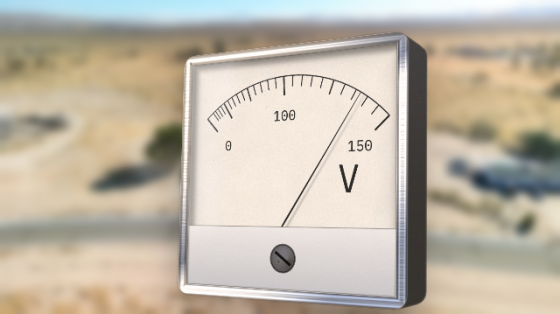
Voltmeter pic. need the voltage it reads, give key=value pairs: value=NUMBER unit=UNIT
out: value=137.5 unit=V
